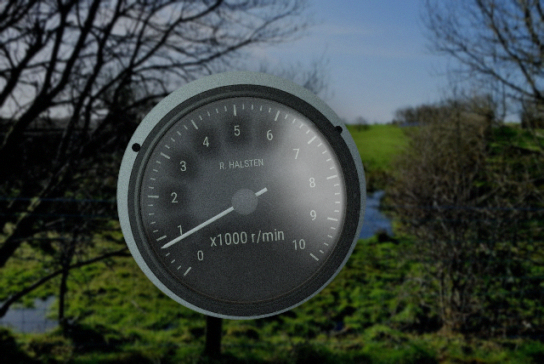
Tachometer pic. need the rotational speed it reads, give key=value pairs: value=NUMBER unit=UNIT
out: value=800 unit=rpm
